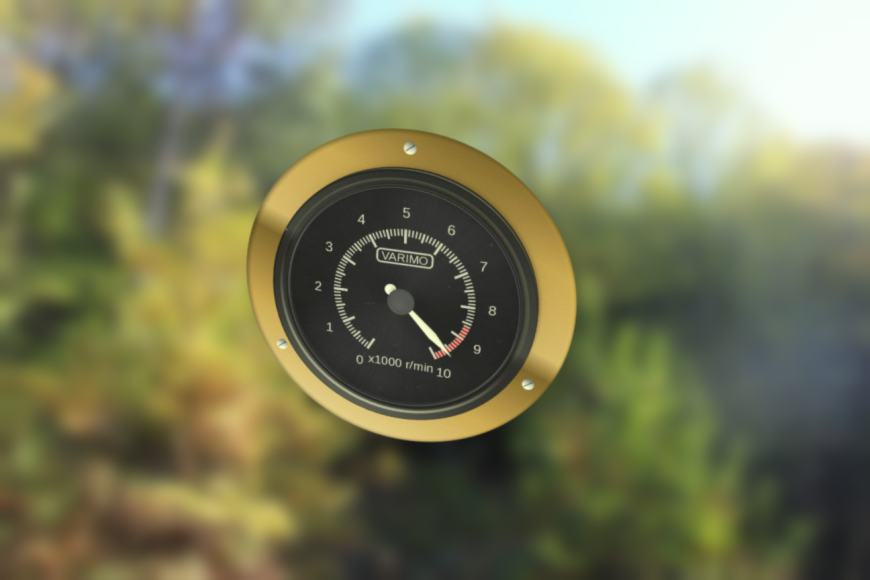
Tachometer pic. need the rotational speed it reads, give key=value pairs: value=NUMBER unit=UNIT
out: value=9500 unit=rpm
